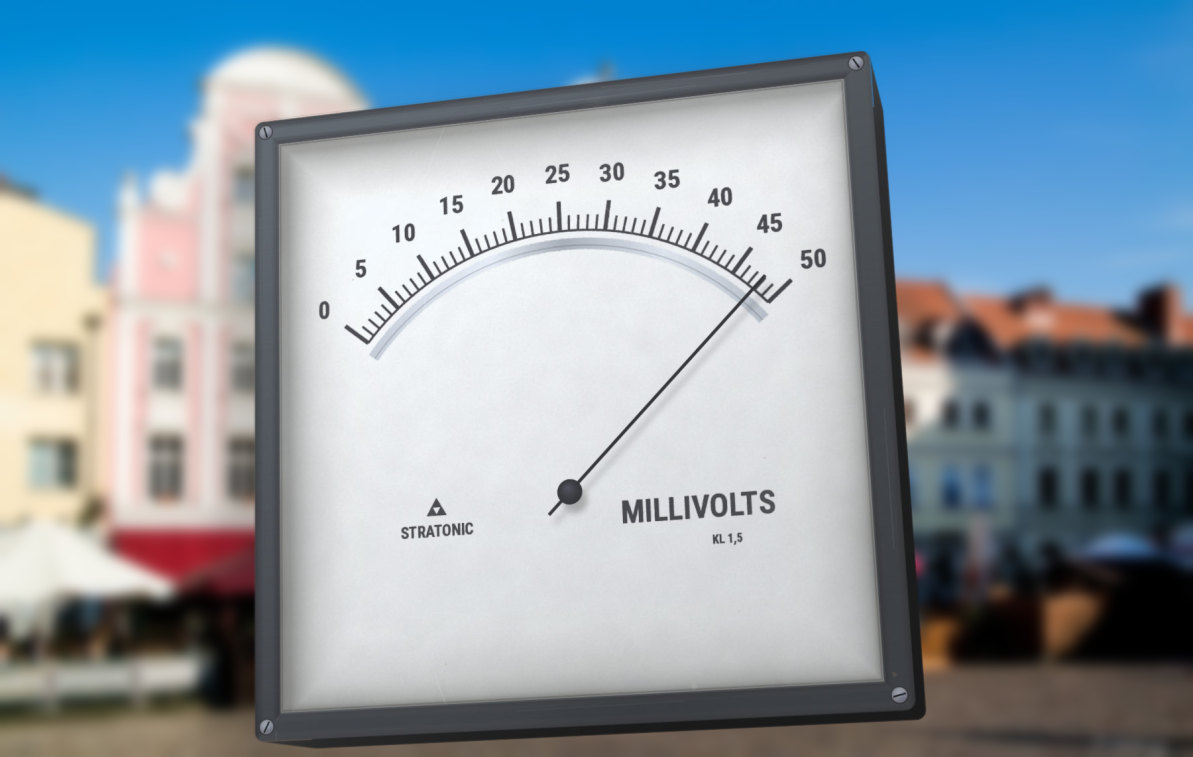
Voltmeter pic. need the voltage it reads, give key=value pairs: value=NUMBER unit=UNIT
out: value=48 unit=mV
